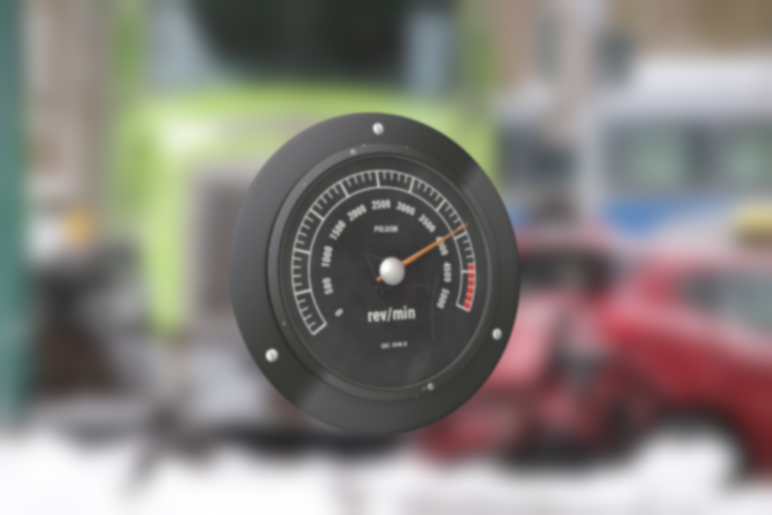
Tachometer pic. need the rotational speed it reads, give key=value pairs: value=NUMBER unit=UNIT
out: value=3900 unit=rpm
